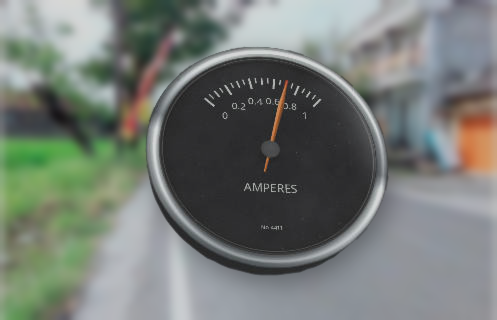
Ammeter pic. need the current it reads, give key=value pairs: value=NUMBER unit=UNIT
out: value=0.7 unit=A
